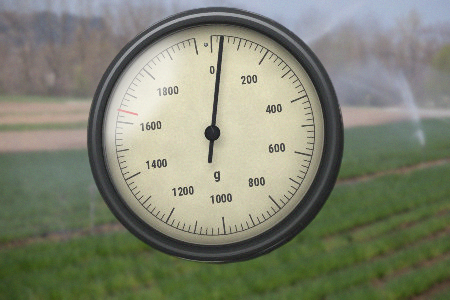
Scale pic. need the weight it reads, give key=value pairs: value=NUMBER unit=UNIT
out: value=40 unit=g
